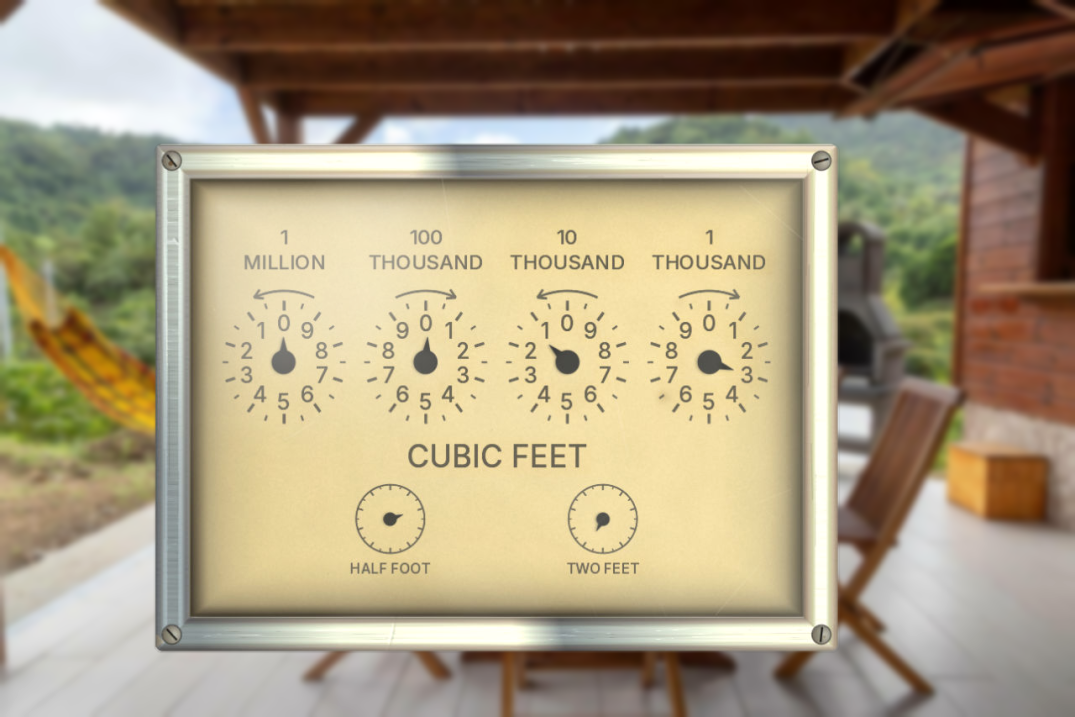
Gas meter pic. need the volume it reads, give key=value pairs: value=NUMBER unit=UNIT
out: value=1300 unit=ft³
